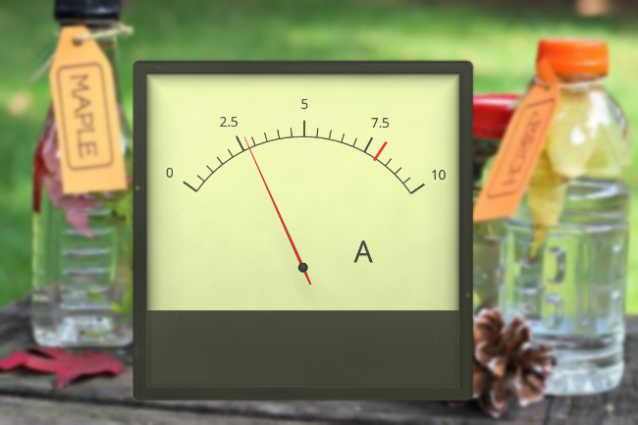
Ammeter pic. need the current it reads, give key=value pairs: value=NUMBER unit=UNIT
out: value=2.75 unit=A
